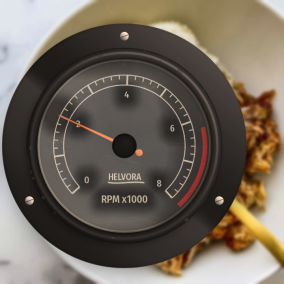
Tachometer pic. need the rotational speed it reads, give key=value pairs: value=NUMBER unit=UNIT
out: value=2000 unit=rpm
